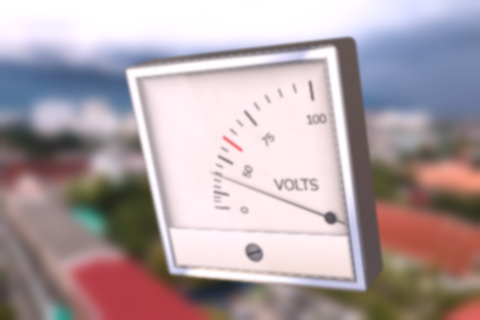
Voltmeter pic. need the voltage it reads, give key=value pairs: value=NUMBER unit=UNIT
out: value=40 unit=V
